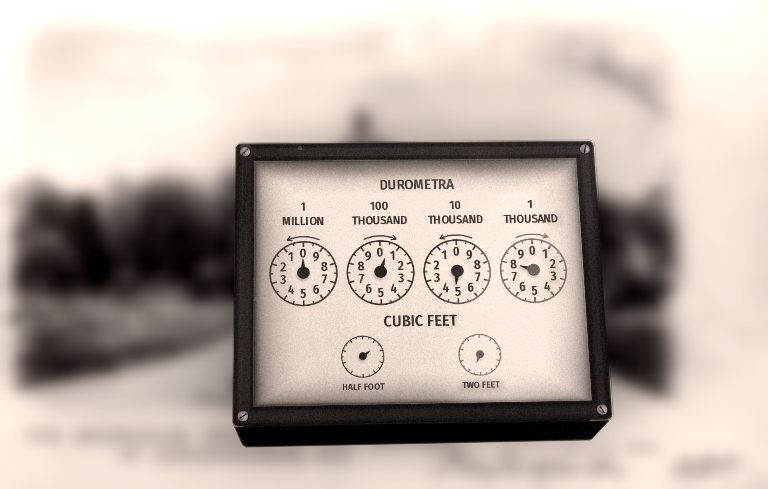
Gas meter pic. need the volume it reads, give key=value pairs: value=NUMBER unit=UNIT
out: value=4800 unit=ft³
